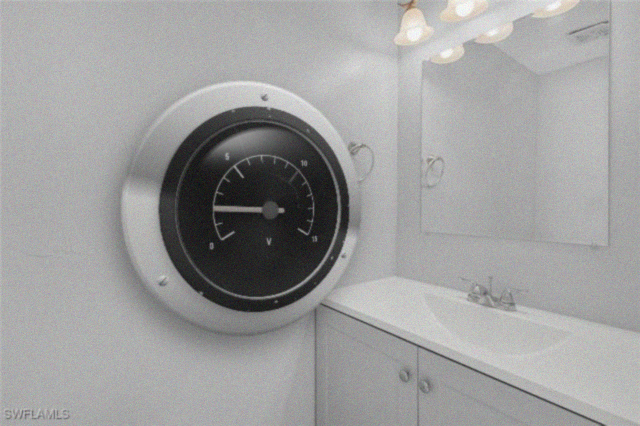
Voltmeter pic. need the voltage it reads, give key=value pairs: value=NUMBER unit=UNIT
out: value=2 unit=V
